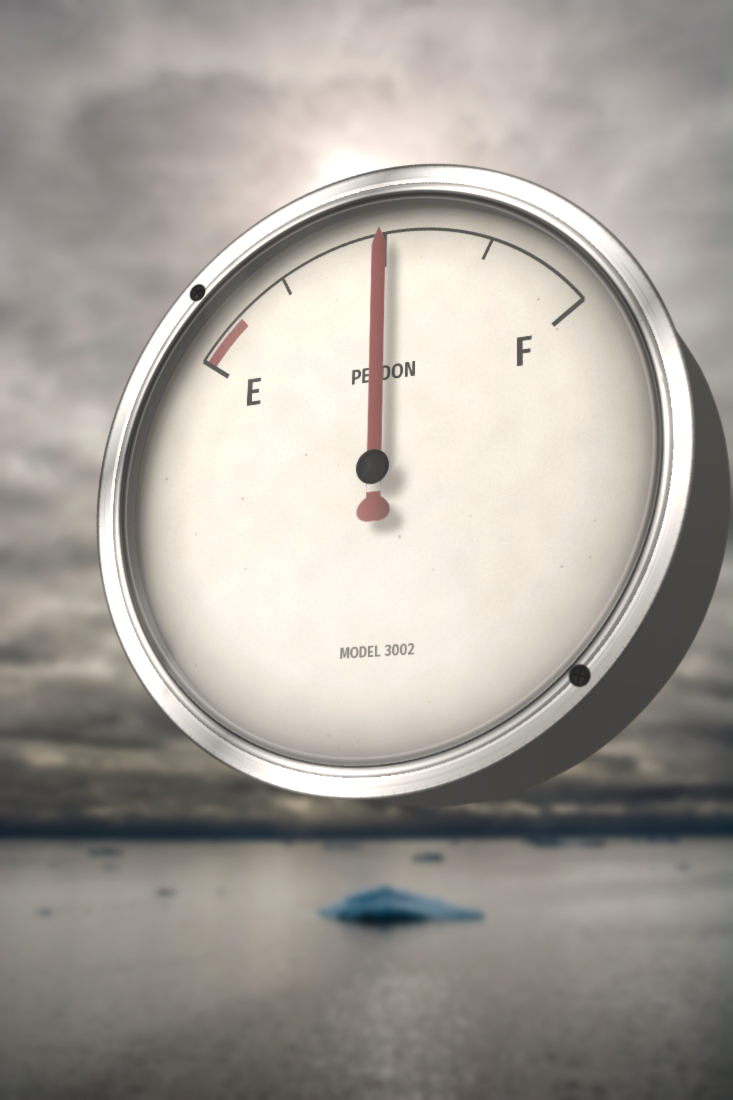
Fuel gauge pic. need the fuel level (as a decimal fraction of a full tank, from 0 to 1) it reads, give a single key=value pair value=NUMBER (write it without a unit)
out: value=0.5
